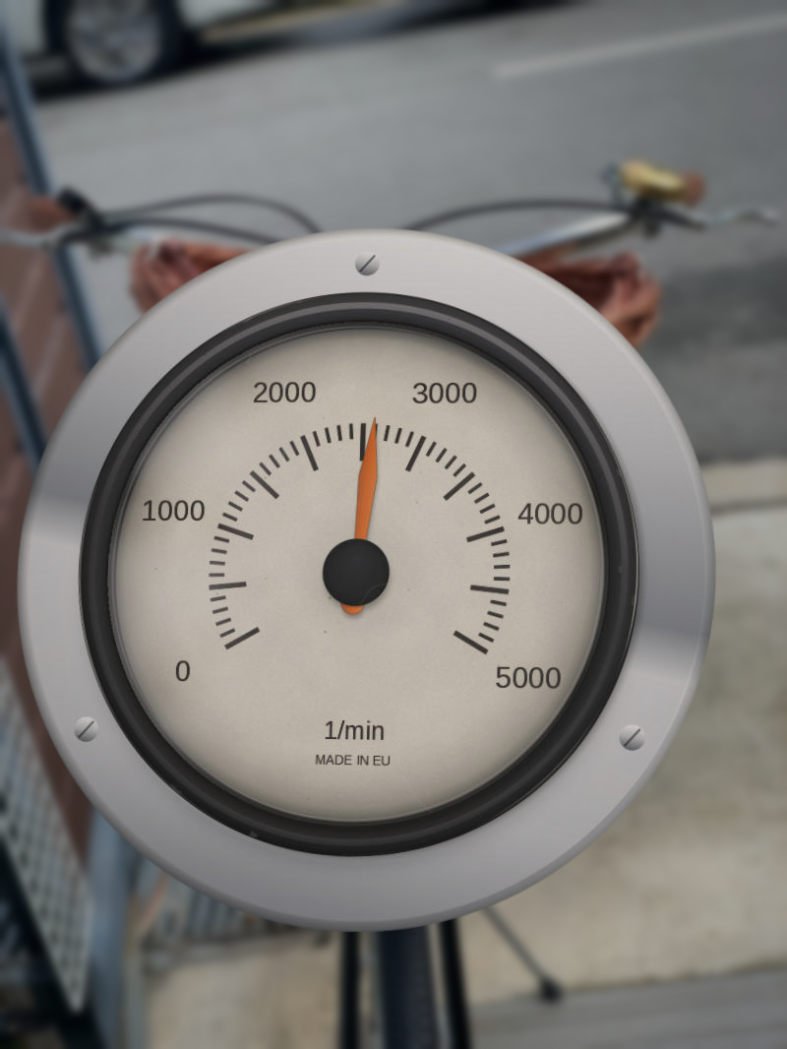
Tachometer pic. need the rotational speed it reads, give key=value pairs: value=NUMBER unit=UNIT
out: value=2600 unit=rpm
